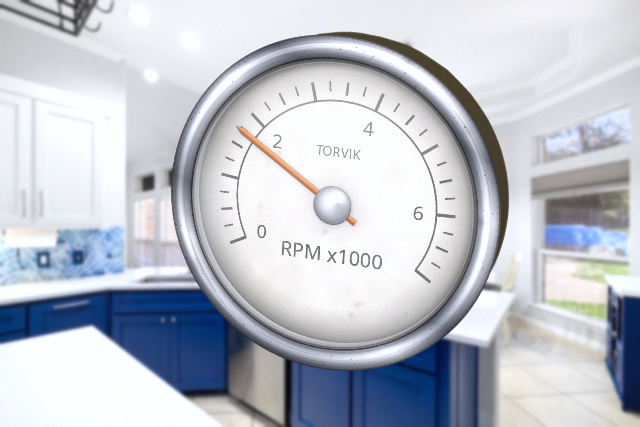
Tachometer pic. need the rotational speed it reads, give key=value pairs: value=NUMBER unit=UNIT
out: value=1750 unit=rpm
